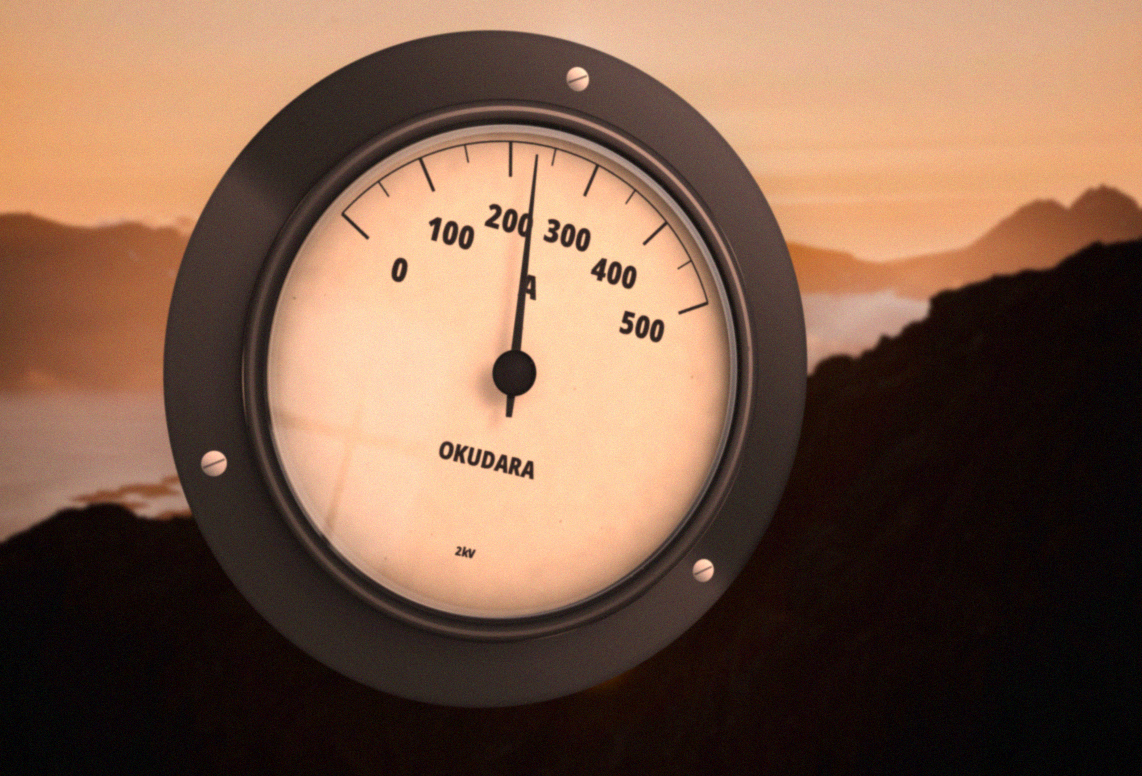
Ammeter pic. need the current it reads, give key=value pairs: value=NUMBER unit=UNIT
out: value=225 unit=A
